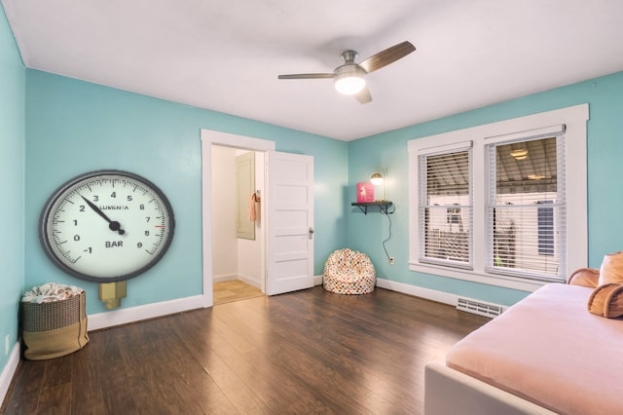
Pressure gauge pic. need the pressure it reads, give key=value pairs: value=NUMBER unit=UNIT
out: value=2.5 unit=bar
